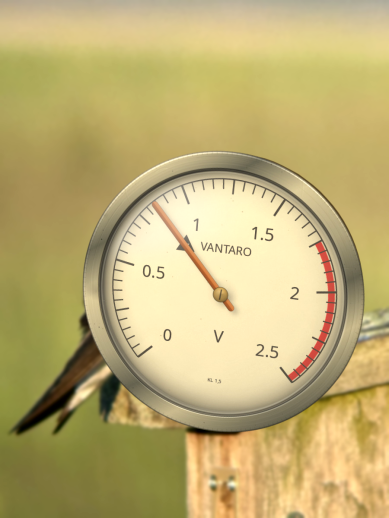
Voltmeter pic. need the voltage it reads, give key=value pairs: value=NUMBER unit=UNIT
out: value=0.85 unit=V
